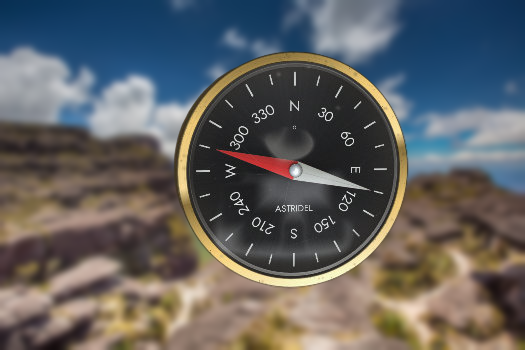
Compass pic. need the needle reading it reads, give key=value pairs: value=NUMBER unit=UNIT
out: value=285 unit=°
